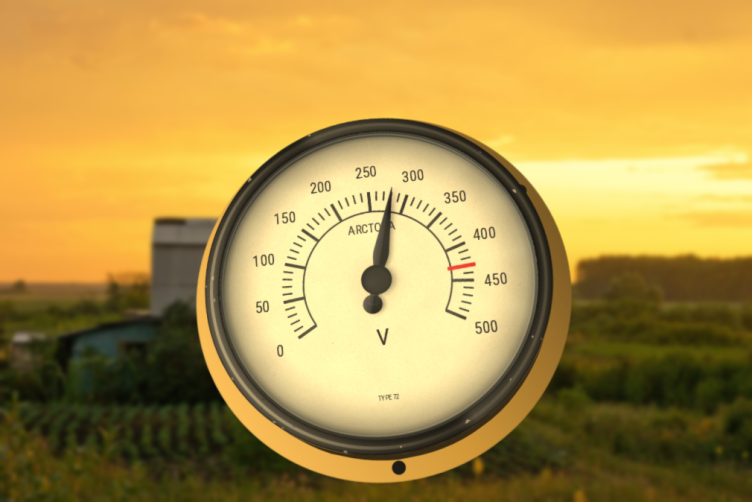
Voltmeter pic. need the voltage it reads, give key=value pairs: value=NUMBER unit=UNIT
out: value=280 unit=V
